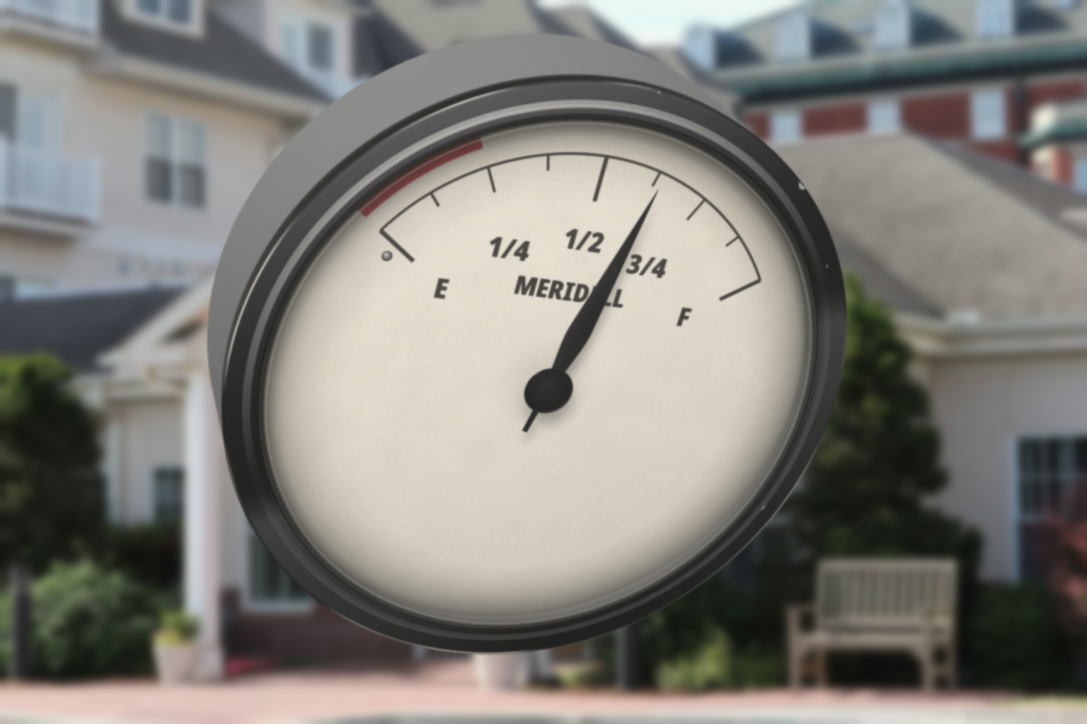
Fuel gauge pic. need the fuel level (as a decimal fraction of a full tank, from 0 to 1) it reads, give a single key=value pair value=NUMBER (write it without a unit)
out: value=0.625
